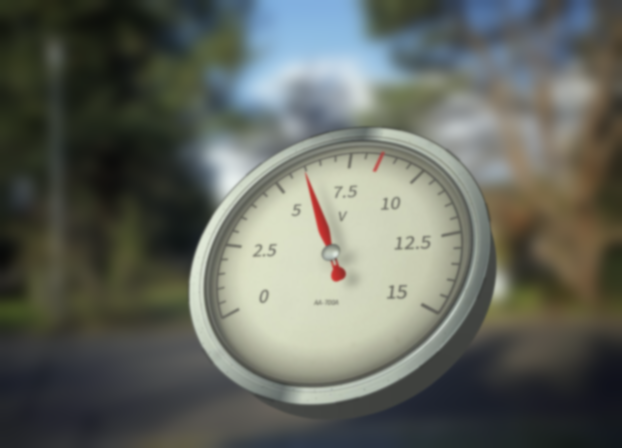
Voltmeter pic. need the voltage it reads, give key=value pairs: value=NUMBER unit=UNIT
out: value=6 unit=V
